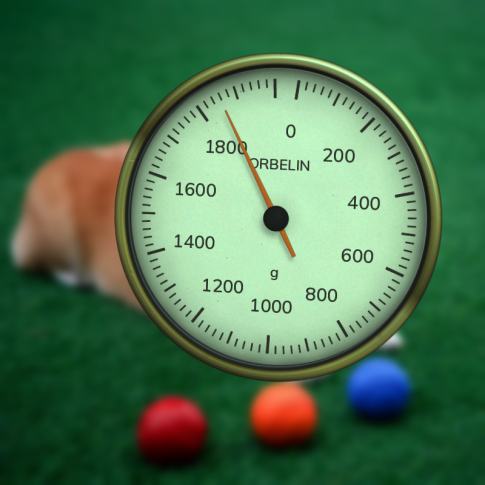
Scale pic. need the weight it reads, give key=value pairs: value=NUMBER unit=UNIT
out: value=1860 unit=g
